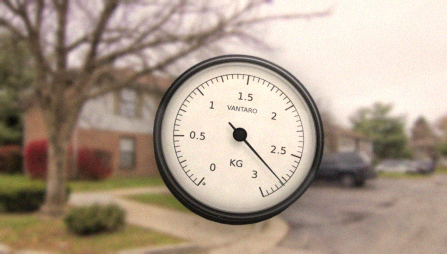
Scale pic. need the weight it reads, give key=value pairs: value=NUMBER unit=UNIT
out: value=2.8 unit=kg
